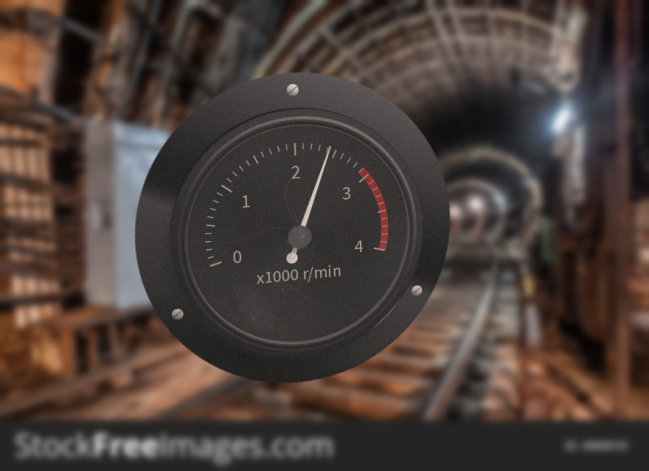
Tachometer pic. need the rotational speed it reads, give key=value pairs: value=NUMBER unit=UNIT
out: value=2400 unit=rpm
